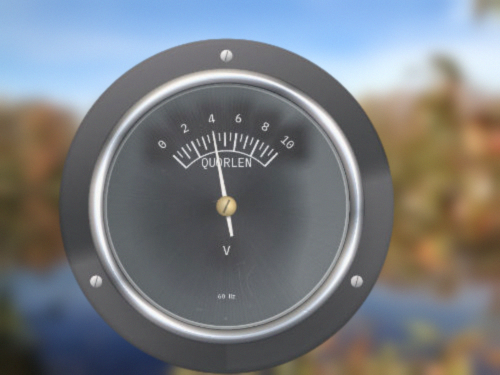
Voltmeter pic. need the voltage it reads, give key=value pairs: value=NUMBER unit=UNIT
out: value=4 unit=V
